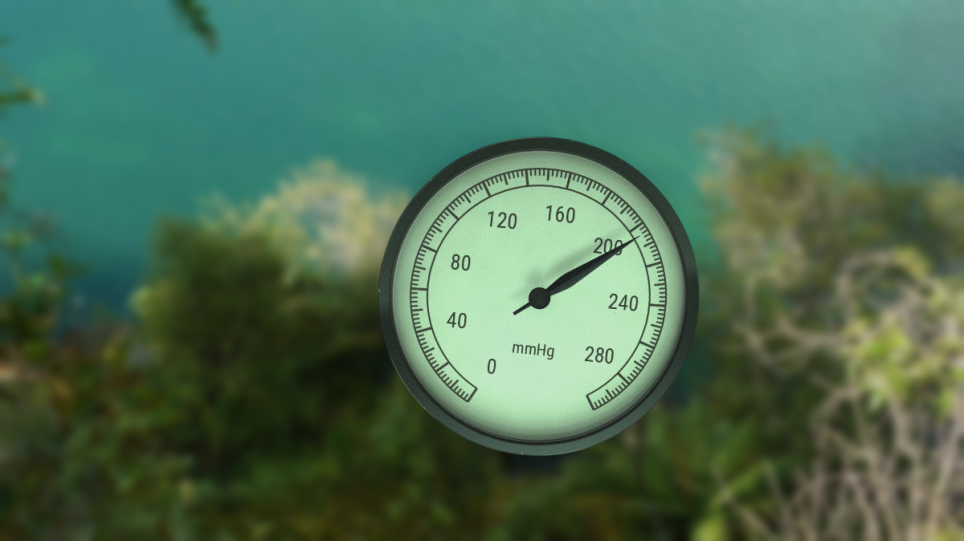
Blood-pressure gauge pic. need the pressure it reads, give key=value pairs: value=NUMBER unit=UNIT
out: value=204 unit=mmHg
